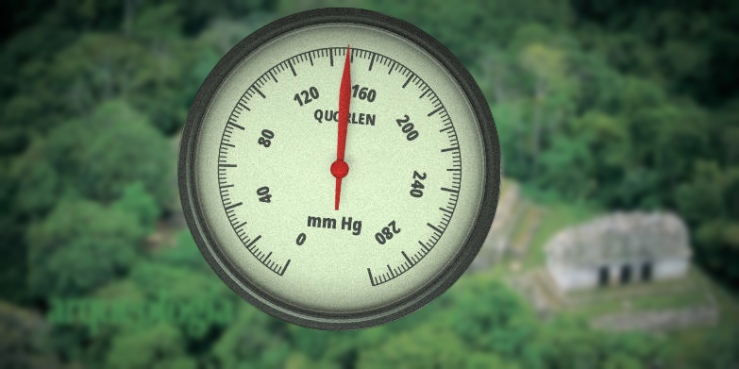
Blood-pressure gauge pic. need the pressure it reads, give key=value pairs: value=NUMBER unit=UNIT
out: value=148 unit=mmHg
